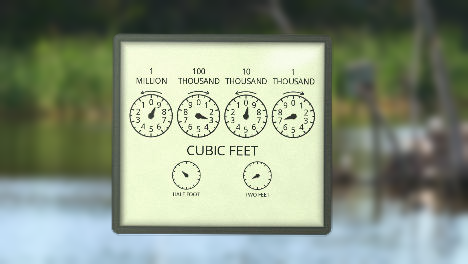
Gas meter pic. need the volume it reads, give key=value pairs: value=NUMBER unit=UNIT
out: value=929700 unit=ft³
